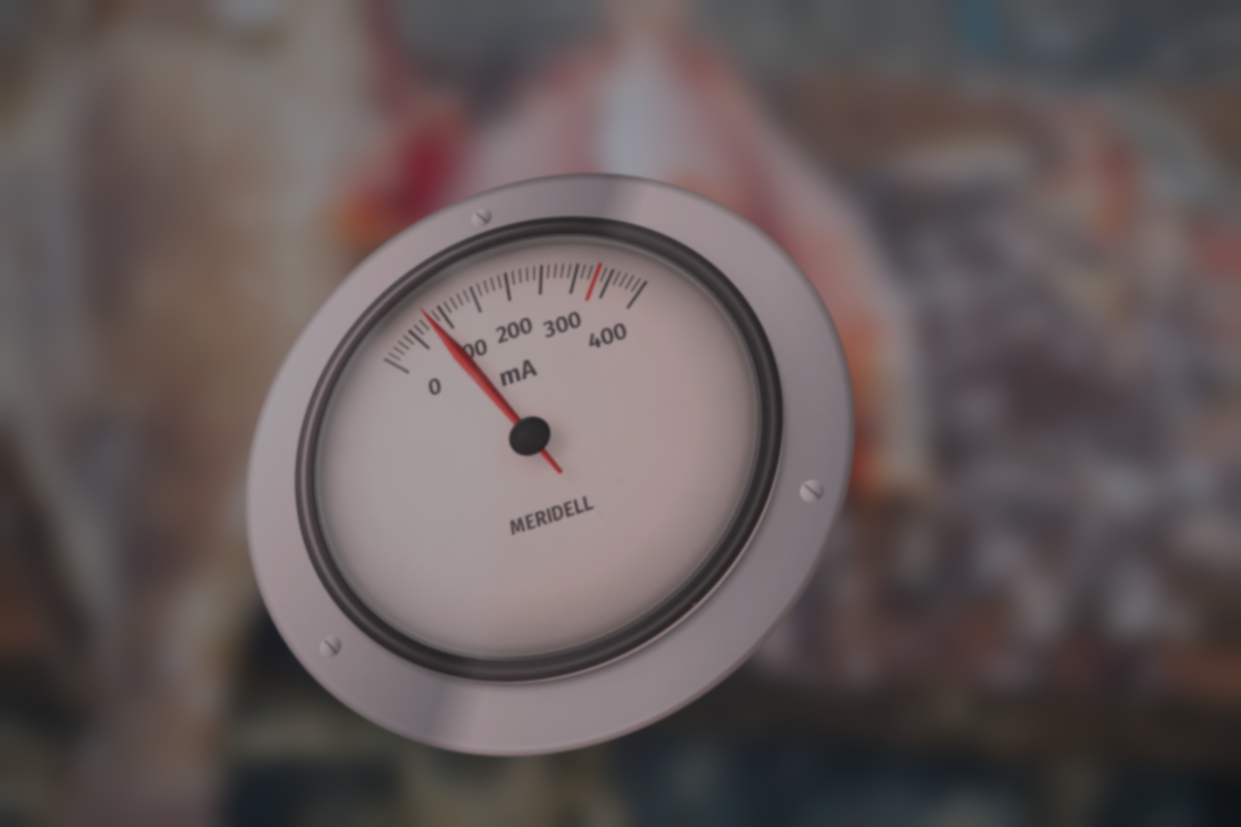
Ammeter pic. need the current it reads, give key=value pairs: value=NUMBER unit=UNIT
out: value=80 unit=mA
